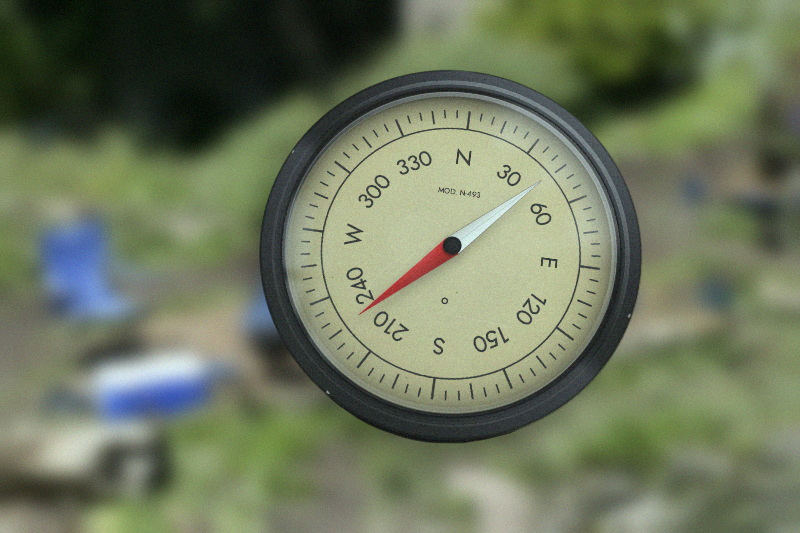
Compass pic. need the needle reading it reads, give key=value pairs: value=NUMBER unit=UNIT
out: value=225 unit=°
